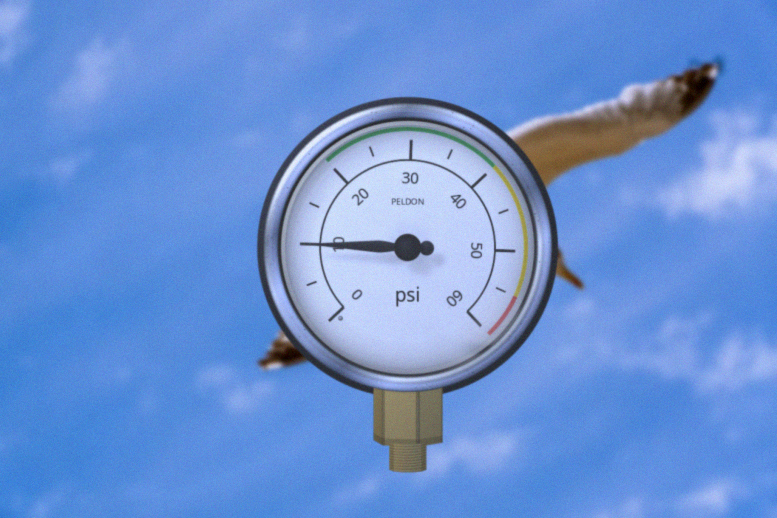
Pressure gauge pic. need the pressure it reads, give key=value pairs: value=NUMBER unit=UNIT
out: value=10 unit=psi
